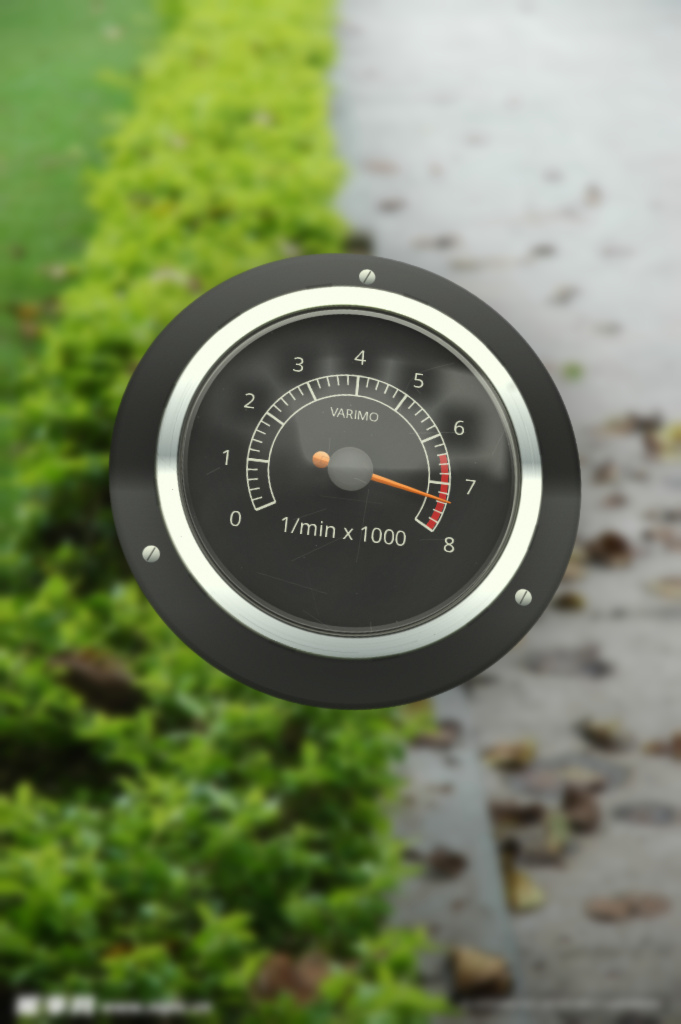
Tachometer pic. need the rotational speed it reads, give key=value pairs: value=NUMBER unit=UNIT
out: value=7400 unit=rpm
